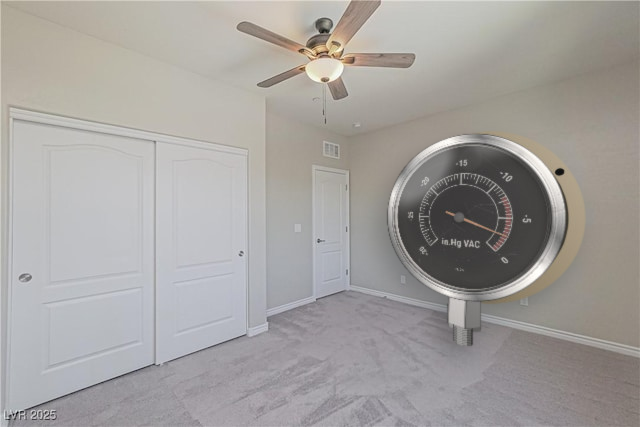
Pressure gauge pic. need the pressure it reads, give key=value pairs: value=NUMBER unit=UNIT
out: value=-2.5 unit=inHg
